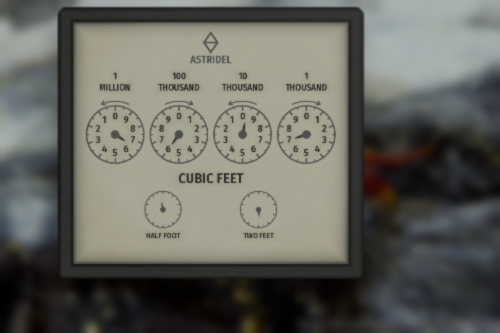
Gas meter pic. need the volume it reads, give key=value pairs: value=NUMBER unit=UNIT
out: value=659700 unit=ft³
